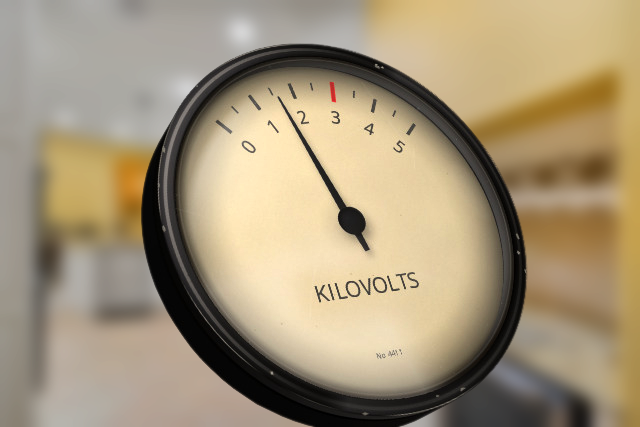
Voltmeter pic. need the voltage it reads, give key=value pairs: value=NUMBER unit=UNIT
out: value=1.5 unit=kV
